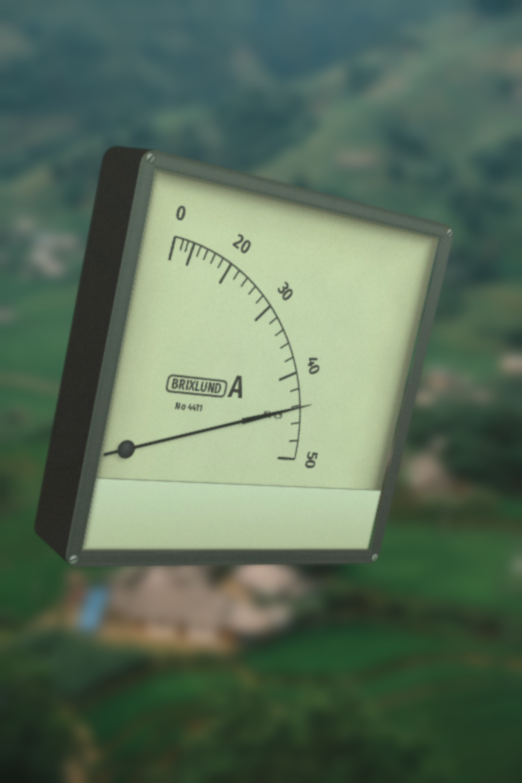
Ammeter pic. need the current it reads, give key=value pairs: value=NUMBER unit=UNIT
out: value=44 unit=A
